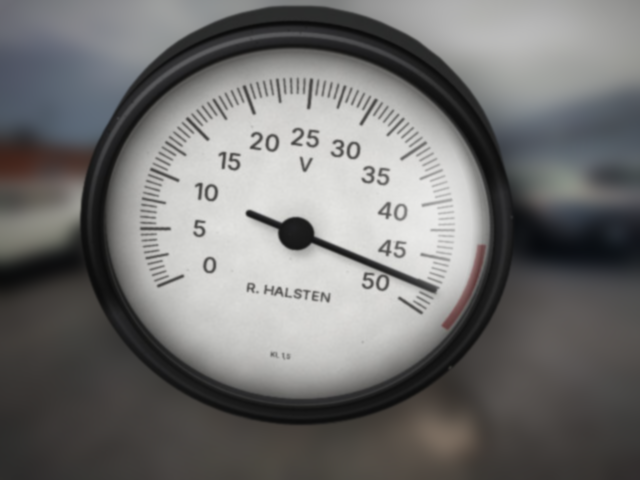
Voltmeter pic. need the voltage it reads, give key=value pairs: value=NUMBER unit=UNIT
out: value=47.5 unit=V
